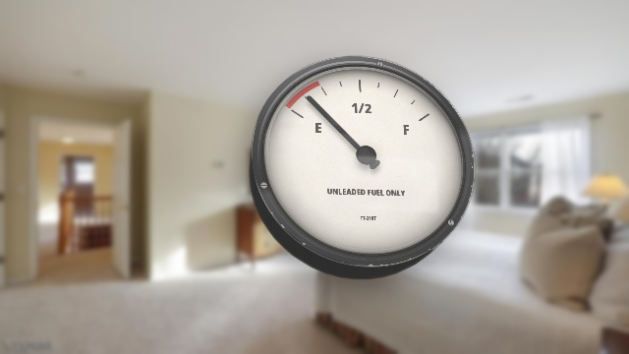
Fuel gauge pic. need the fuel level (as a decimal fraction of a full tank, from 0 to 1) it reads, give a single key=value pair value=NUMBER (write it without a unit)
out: value=0.125
